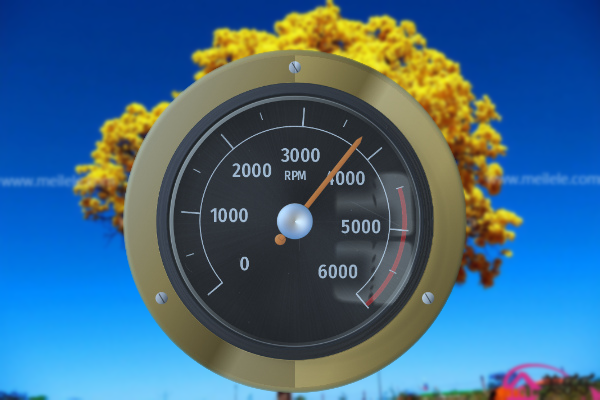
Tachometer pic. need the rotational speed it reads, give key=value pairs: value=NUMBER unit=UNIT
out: value=3750 unit=rpm
